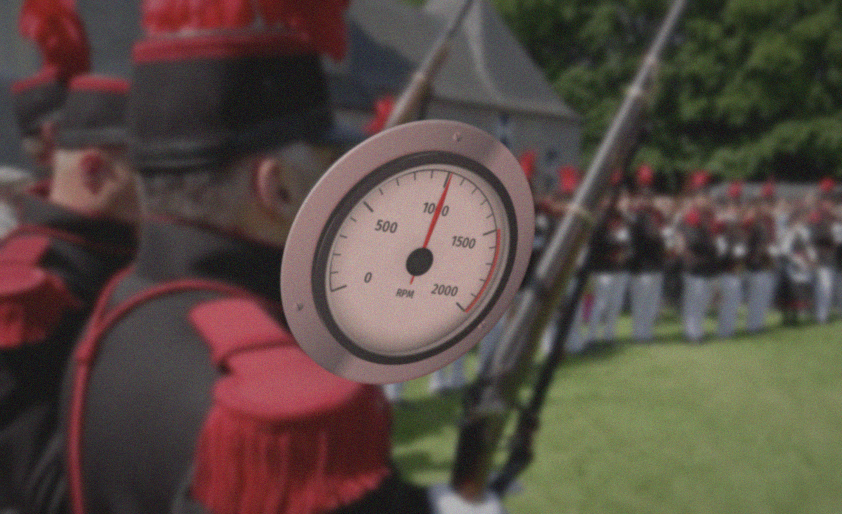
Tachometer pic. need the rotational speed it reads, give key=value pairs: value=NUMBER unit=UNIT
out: value=1000 unit=rpm
